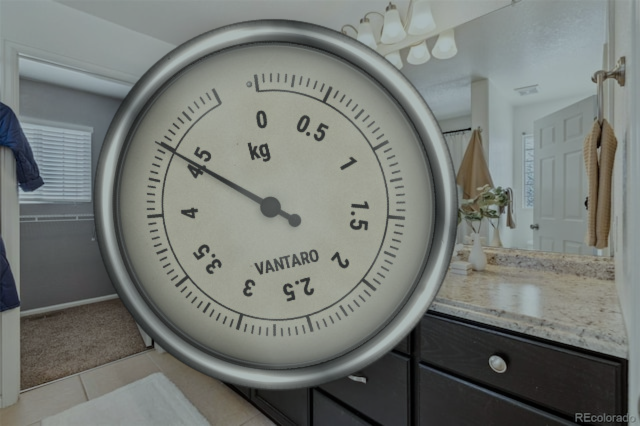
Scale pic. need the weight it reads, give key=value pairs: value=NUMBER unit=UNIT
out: value=4.5 unit=kg
